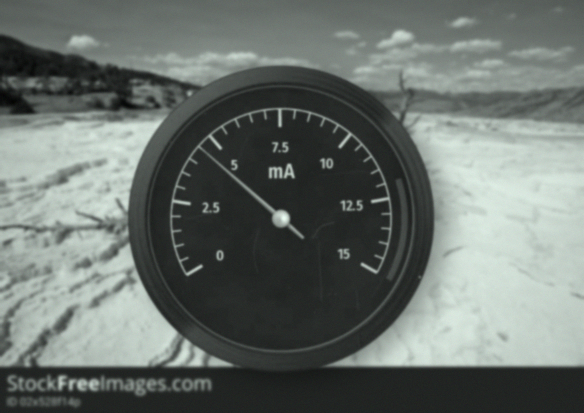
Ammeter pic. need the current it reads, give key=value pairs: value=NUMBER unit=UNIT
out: value=4.5 unit=mA
